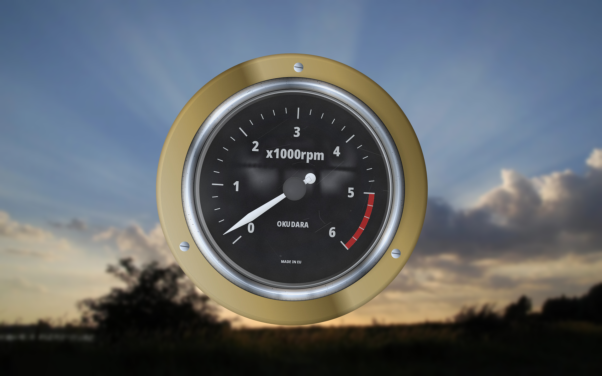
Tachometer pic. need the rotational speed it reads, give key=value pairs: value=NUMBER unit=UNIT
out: value=200 unit=rpm
